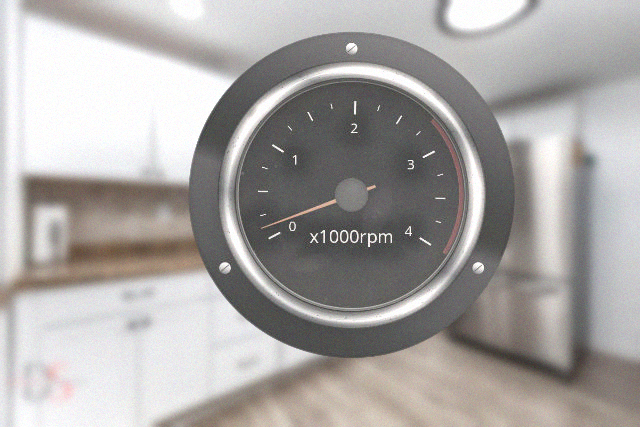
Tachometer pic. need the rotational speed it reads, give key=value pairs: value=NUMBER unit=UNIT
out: value=125 unit=rpm
